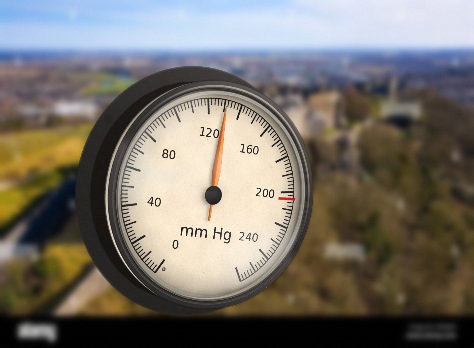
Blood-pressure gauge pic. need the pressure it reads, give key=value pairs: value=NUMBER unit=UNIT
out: value=130 unit=mmHg
